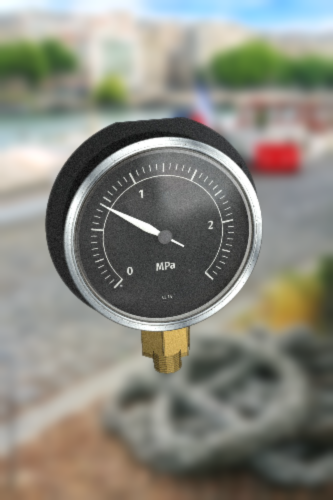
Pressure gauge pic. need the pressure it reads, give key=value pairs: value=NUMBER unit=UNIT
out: value=0.7 unit=MPa
